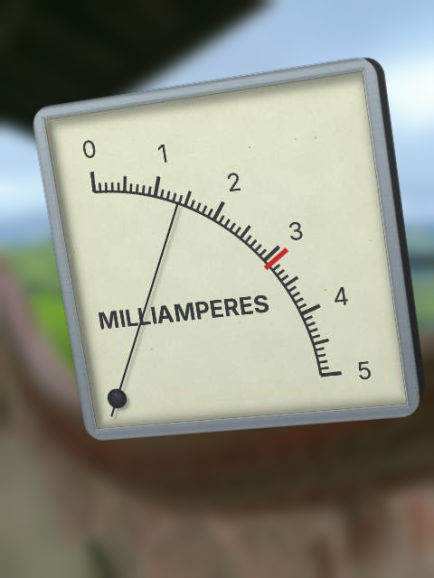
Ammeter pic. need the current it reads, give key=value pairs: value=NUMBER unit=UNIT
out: value=1.4 unit=mA
